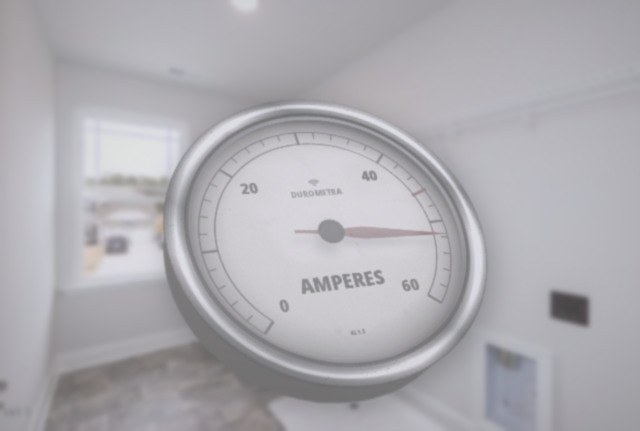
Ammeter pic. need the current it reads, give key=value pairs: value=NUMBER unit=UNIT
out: value=52 unit=A
